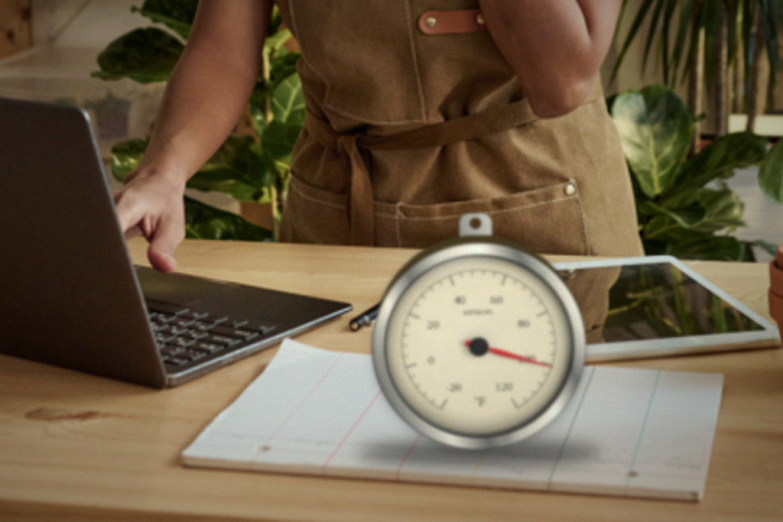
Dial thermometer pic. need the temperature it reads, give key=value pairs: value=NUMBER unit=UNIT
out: value=100 unit=°F
